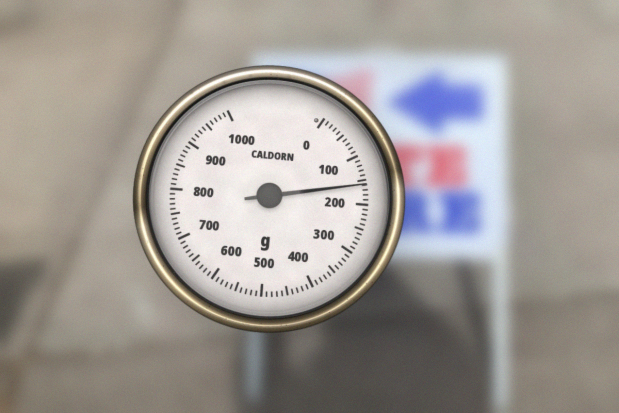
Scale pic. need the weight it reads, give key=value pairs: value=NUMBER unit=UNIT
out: value=160 unit=g
